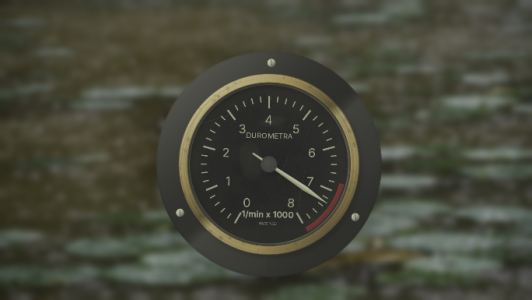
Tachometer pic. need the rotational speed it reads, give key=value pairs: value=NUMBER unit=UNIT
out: value=7300 unit=rpm
